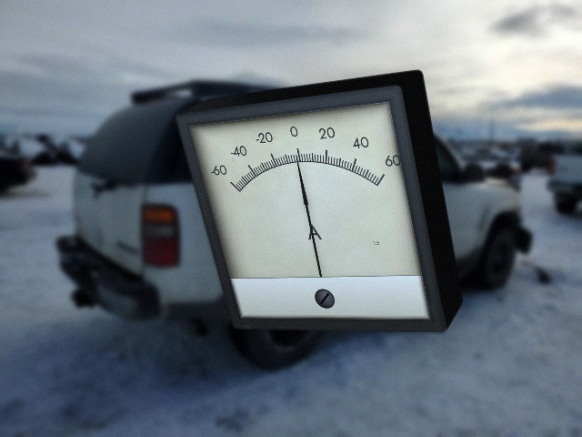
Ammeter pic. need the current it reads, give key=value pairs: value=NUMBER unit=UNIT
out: value=0 unit=A
